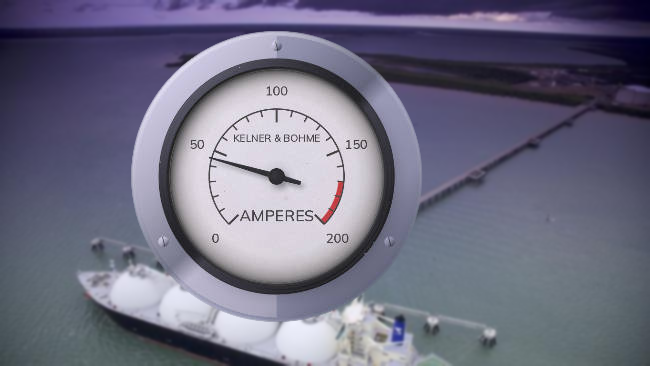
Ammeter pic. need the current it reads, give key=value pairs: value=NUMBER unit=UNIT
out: value=45 unit=A
